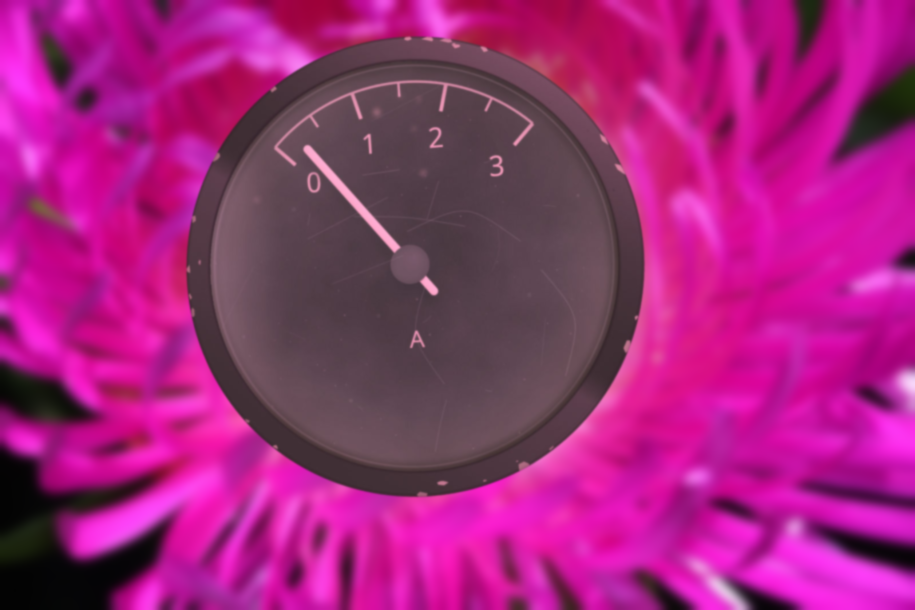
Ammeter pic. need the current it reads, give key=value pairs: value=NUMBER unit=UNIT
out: value=0.25 unit=A
